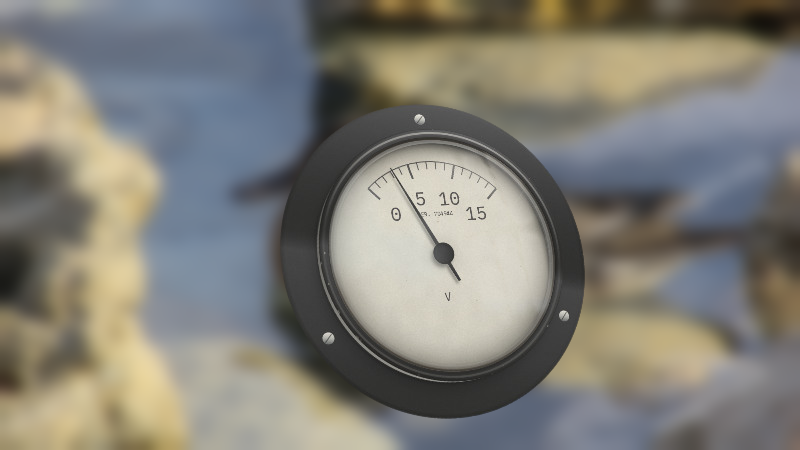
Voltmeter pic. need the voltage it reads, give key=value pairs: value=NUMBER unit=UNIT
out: value=3 unit=V
